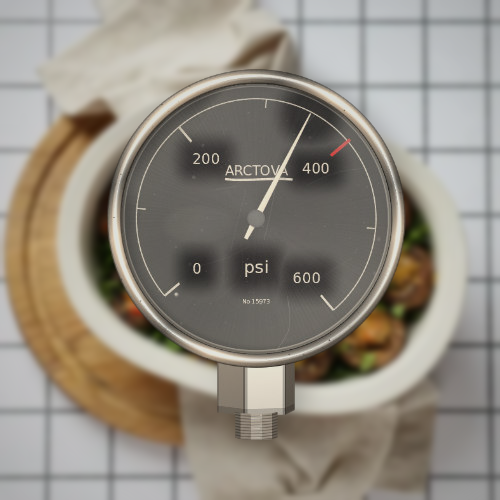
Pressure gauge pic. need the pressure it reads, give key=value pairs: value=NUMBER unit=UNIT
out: value=350 unit=psi
